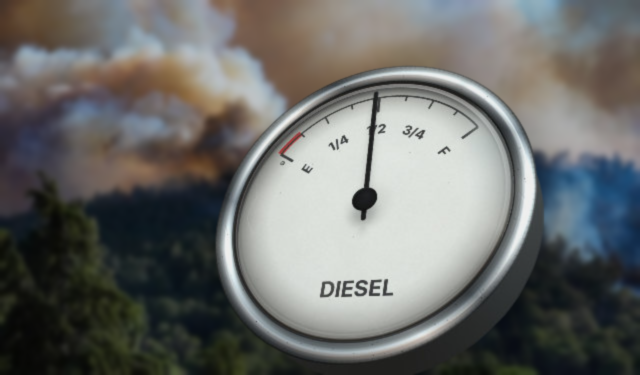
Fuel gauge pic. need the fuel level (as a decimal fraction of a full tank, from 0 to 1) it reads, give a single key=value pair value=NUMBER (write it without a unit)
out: value=0.5
